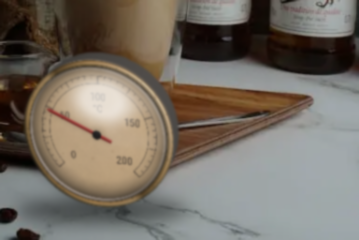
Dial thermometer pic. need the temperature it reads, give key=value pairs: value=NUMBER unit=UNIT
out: value=50 unit=°C
